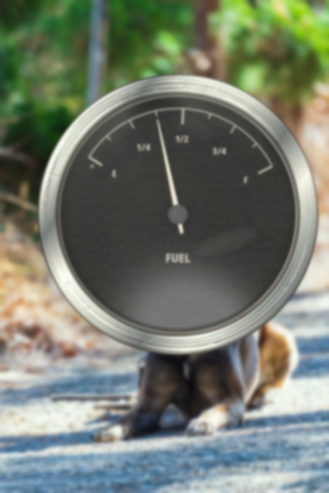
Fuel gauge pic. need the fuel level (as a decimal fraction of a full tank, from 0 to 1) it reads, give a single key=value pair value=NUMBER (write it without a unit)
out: value=0.375
